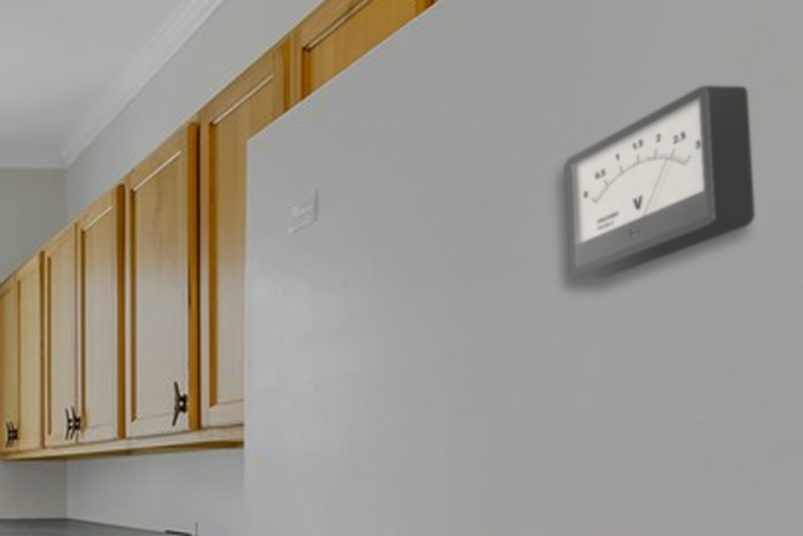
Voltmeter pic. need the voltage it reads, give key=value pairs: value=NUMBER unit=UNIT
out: value=2.5 unit=V
